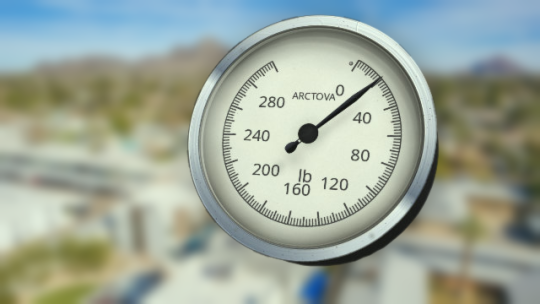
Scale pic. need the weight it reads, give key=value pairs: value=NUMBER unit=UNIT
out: value=20 unit=lb
